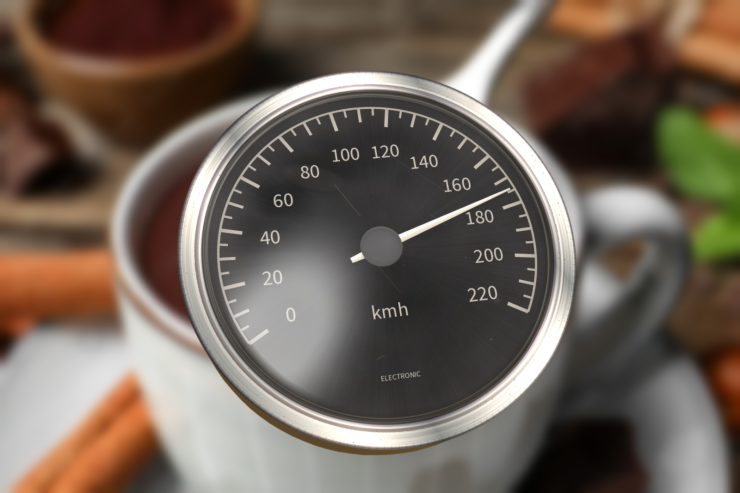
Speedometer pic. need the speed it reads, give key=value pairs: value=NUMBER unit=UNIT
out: value=175 unit=km/h
